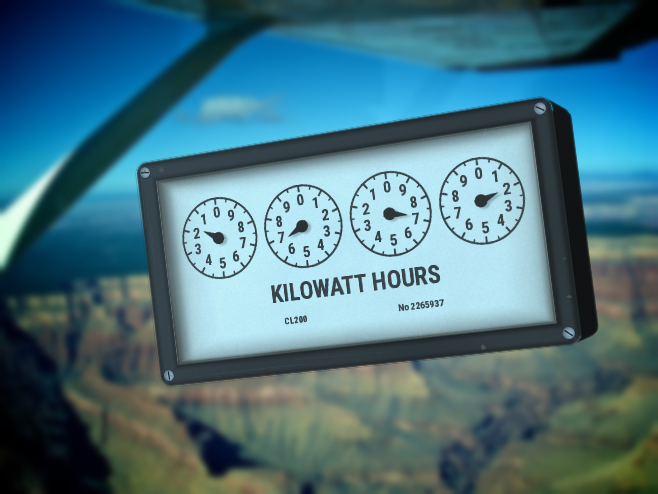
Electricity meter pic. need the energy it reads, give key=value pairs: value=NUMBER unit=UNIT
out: value=1672 unit=kWh
